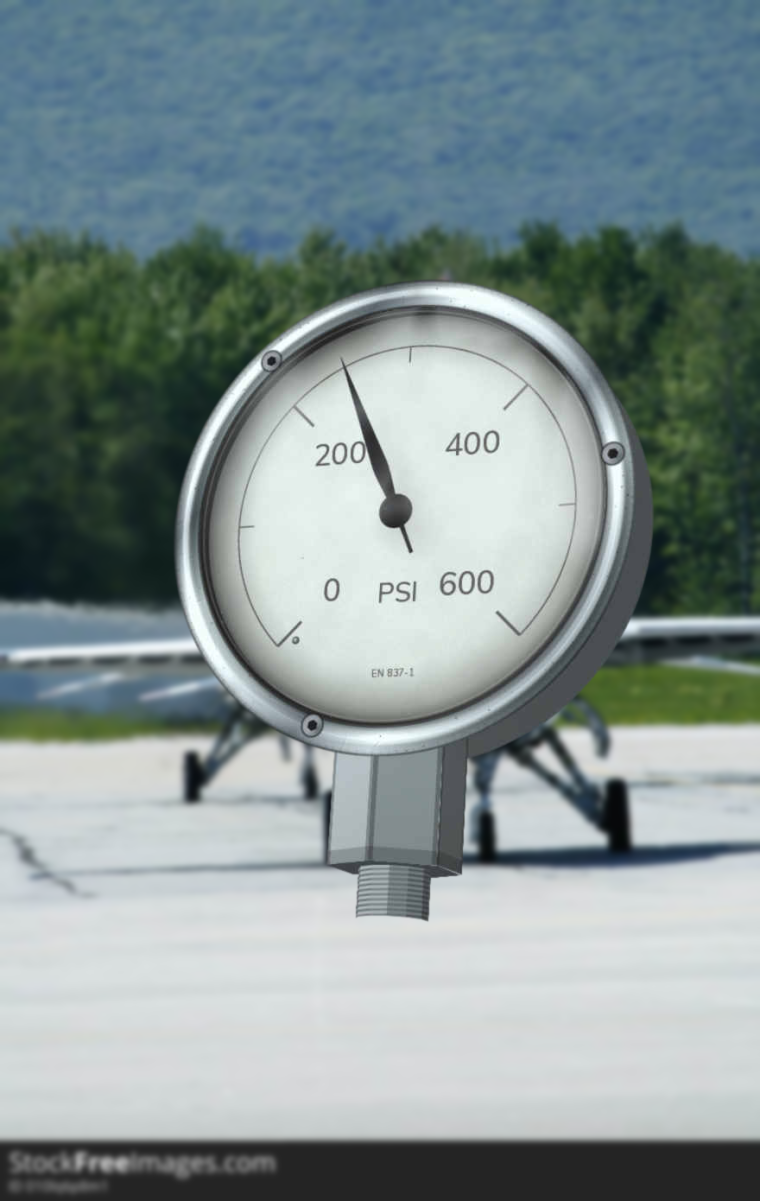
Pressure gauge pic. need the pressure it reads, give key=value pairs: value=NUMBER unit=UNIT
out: value=250 unit=psi
